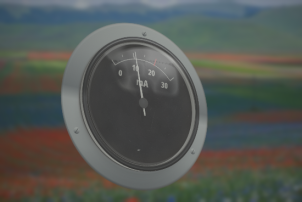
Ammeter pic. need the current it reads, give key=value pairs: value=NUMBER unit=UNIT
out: value=10 unit=mA
